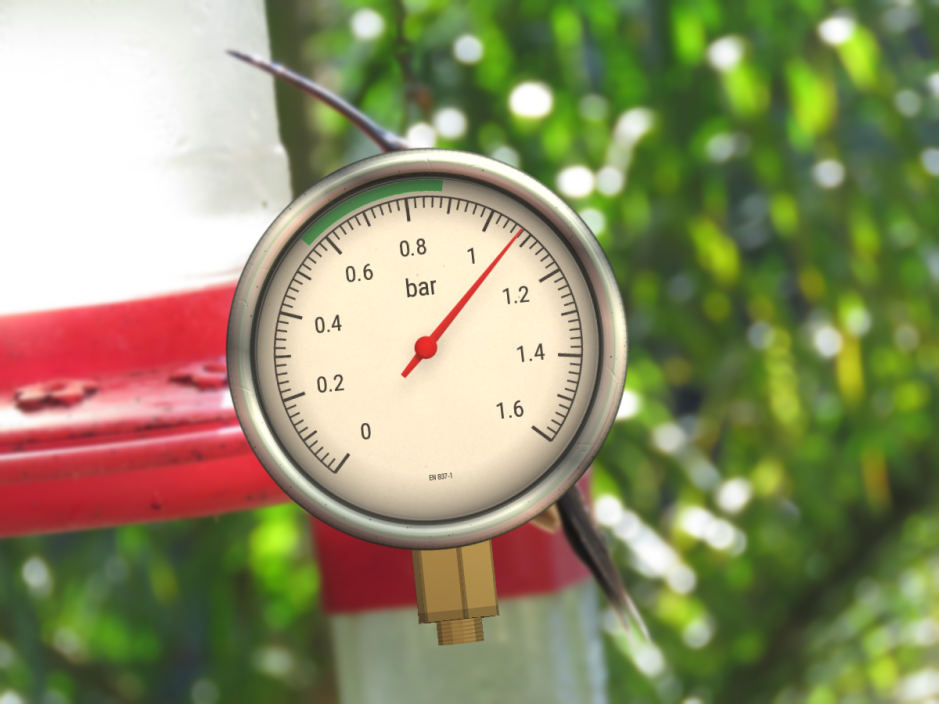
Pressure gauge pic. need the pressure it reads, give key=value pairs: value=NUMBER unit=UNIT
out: value=1.08 unit=bar
